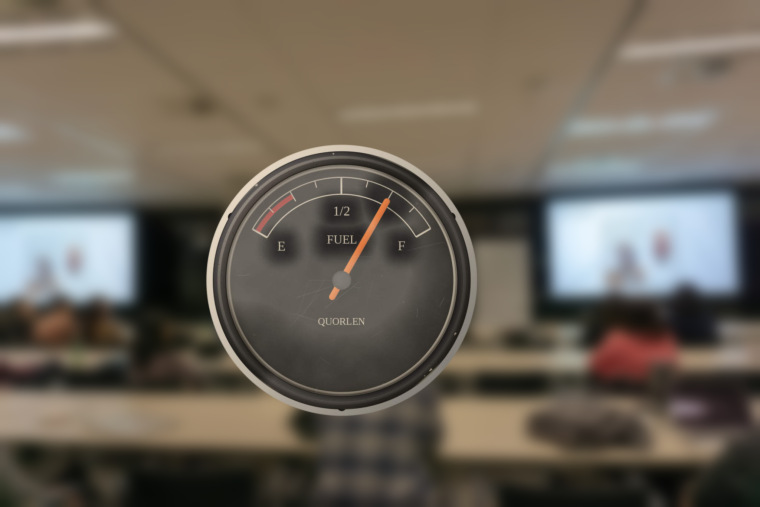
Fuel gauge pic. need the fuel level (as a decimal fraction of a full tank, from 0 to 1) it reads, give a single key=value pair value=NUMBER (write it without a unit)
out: value=0.75
